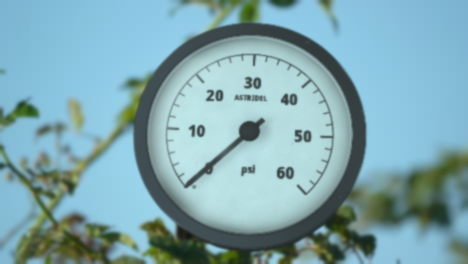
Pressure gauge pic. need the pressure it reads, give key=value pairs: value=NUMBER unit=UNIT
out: value=0 unit=psi
